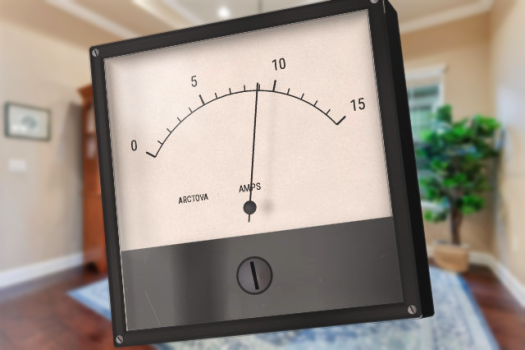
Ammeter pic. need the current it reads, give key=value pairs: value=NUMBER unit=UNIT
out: value=9 unit=A
